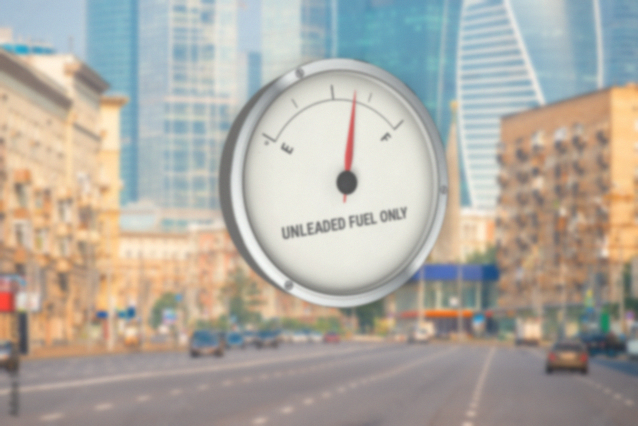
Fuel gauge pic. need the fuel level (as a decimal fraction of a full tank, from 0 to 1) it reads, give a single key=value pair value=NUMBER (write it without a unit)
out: value=0.625
